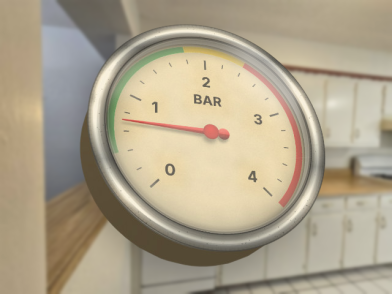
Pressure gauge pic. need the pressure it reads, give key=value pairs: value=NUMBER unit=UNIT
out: value=0.7 unit=bar
